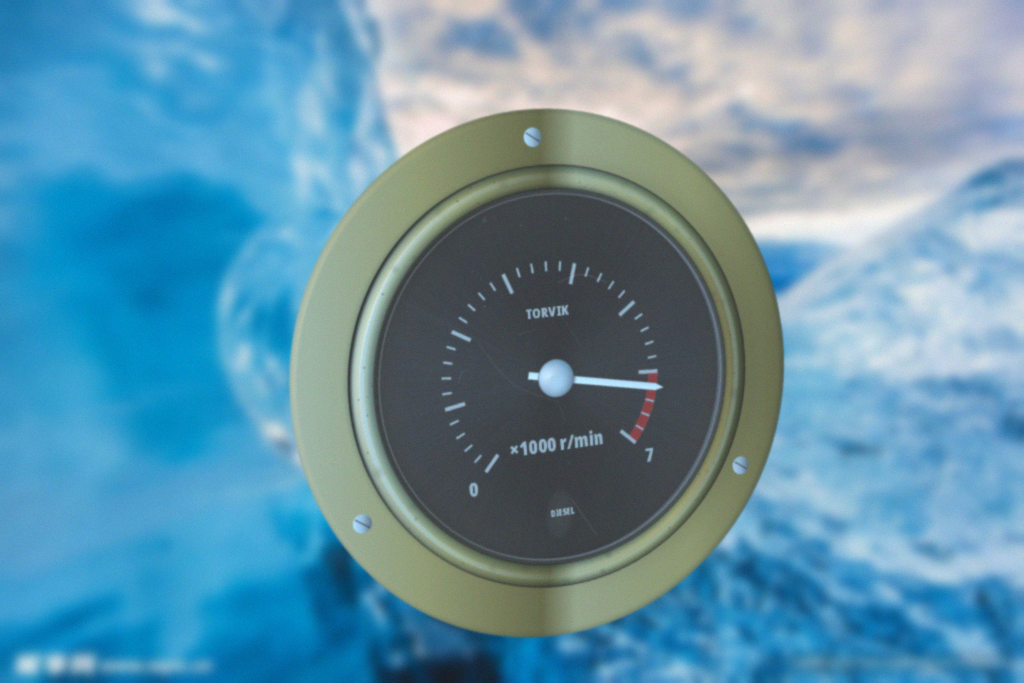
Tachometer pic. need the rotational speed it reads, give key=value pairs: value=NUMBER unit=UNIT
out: value=6200 unit=rpm
